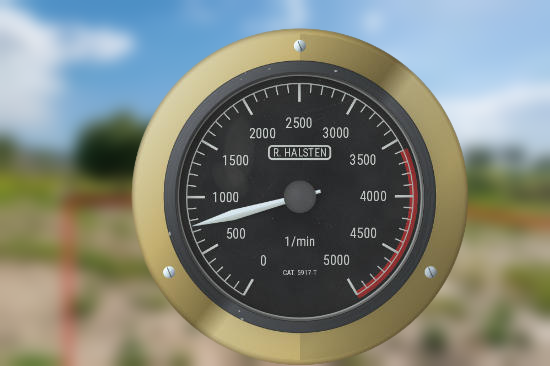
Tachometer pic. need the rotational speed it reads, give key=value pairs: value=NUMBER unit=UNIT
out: value=750 unit=rpm
